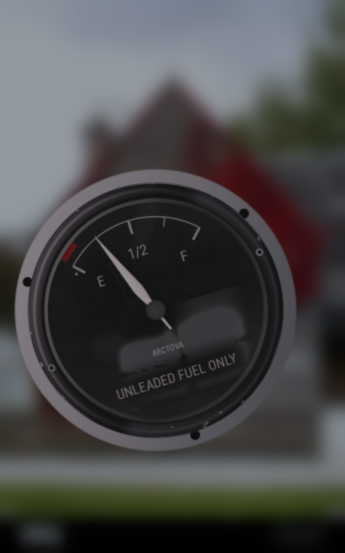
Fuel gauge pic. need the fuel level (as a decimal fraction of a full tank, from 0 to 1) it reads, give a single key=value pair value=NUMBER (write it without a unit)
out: value=0.25
